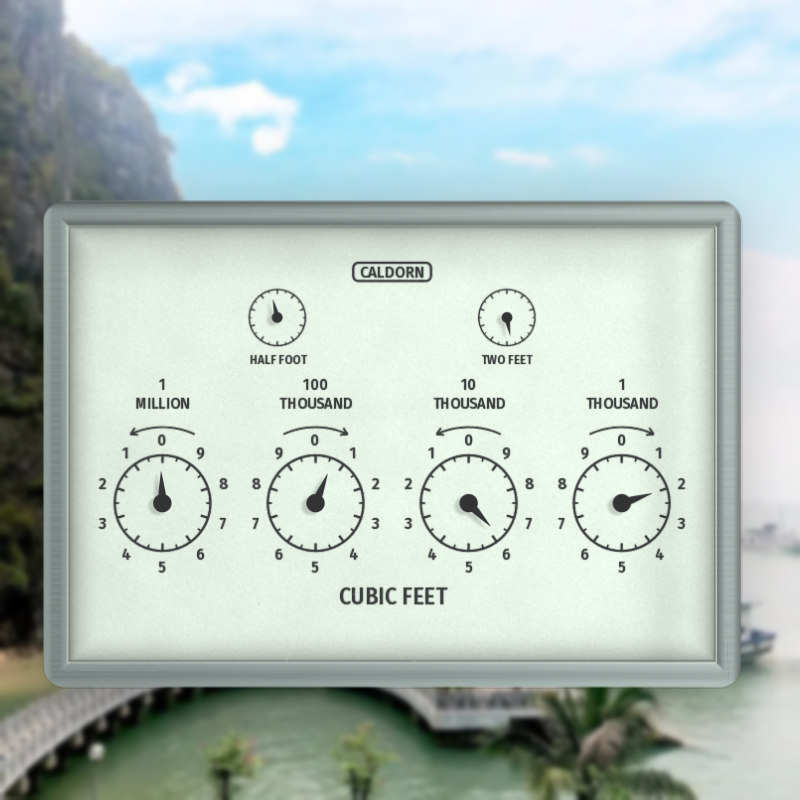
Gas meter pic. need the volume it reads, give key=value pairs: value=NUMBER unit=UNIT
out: value=6200 unit=ft³
